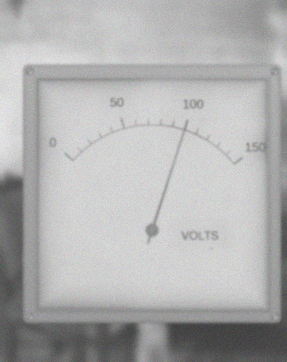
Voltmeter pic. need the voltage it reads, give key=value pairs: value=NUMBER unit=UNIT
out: value=100 unit=V
